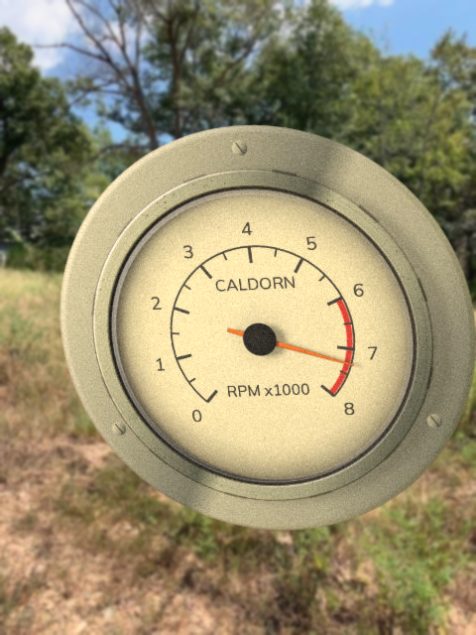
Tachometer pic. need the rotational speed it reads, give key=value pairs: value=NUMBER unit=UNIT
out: value=7250 unit=rpm
